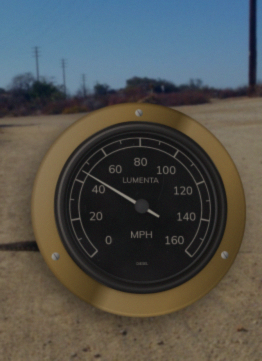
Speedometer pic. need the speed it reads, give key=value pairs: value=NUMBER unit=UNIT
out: value=45 unit=mph
